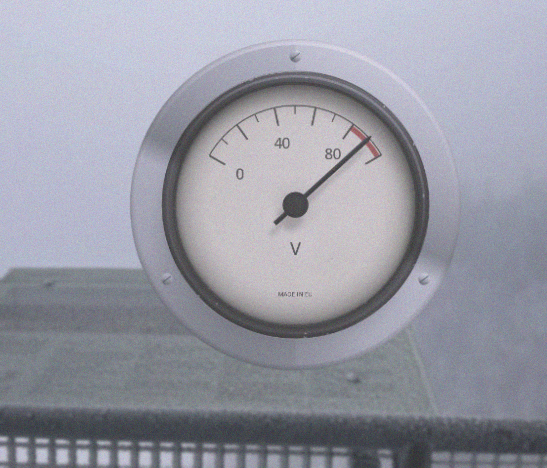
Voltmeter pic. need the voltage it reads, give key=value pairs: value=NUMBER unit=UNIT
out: value=90 unit=V
